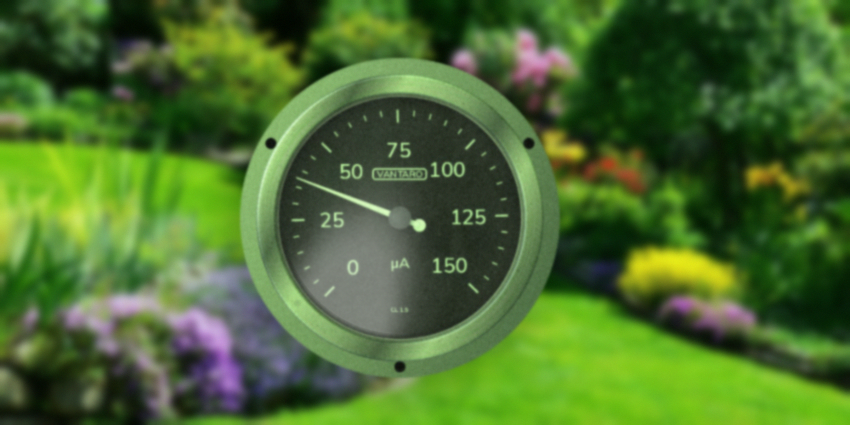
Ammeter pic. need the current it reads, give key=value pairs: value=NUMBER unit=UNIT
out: value=37.5 unit=µA
